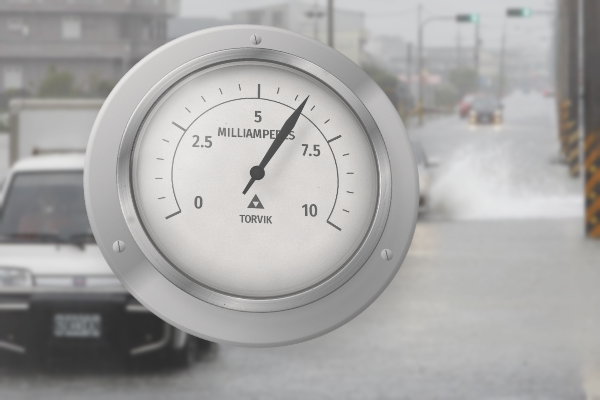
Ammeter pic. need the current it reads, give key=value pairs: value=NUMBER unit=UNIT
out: value=6.25 unit=mA
